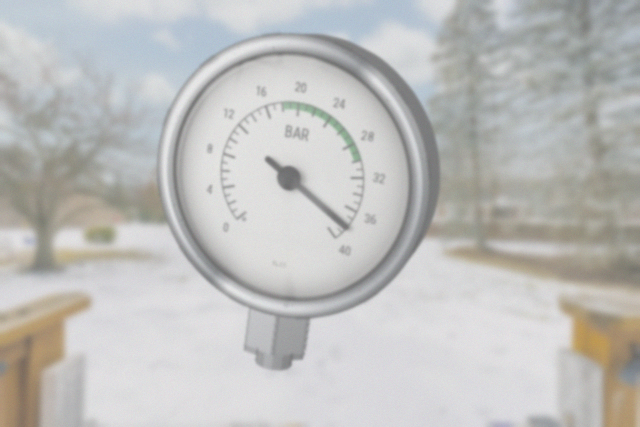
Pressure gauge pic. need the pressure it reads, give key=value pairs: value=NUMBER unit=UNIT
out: value=38 unit=bar
